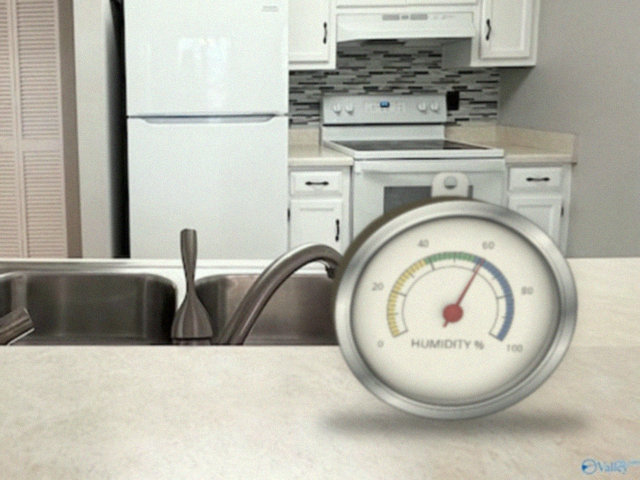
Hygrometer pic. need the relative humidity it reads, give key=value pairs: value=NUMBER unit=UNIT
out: value=60 unit=%
